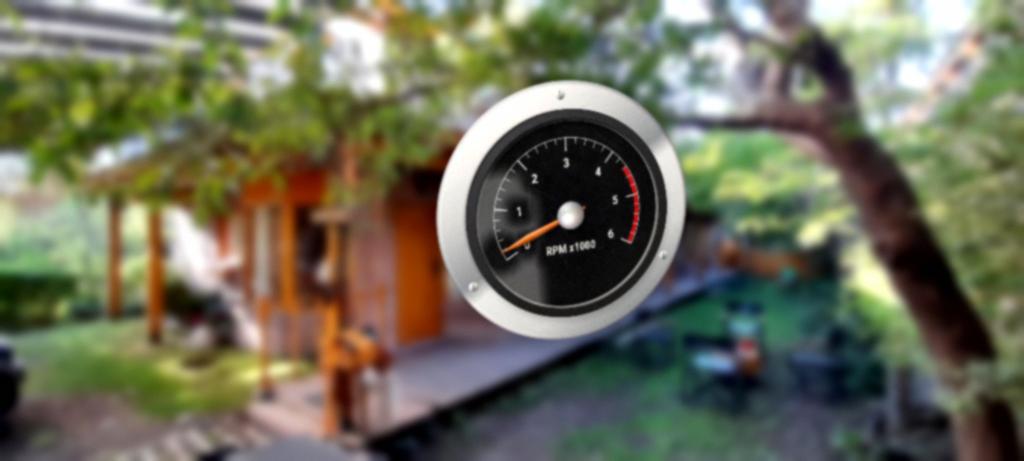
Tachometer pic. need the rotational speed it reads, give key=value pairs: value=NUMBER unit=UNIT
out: value=200 unit=rpm
